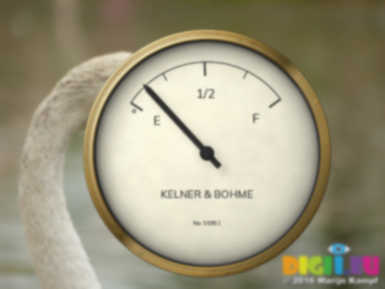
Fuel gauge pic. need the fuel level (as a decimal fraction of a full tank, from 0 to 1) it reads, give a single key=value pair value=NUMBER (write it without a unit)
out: value=0.125
